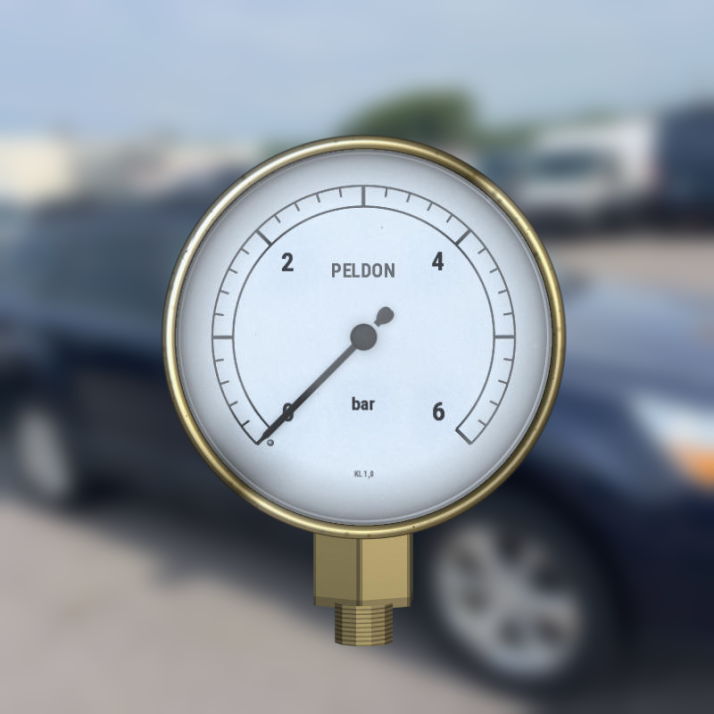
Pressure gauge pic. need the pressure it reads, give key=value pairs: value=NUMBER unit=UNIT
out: value=0 unit=bar
